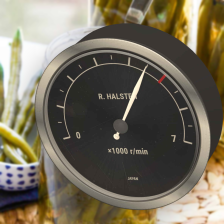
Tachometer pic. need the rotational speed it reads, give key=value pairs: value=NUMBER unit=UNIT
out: value=4500 unit=rpm
